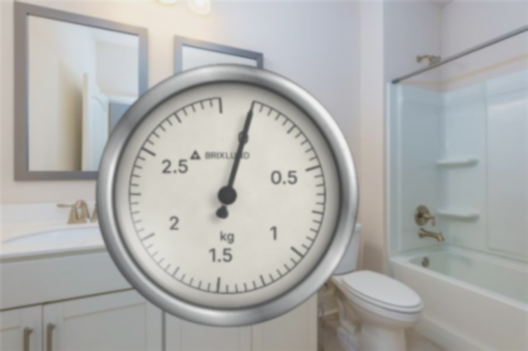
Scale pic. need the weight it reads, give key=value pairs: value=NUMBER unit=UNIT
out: value=0 unit=kg
